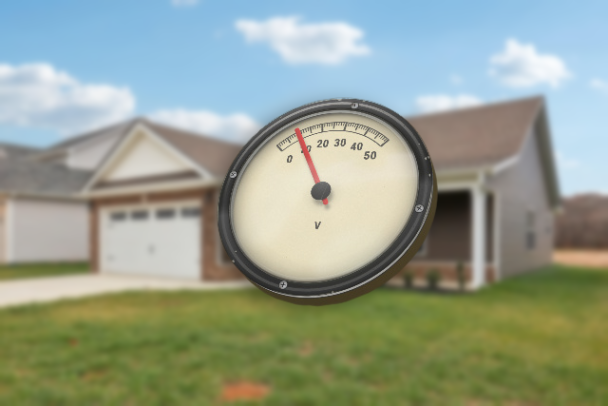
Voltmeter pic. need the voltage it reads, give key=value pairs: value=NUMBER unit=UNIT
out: value=10 unit=V
